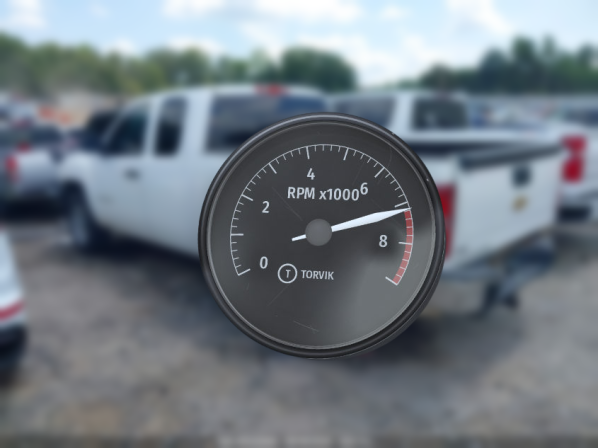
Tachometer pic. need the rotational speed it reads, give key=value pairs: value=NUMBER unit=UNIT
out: value=7200 unit=rpm
